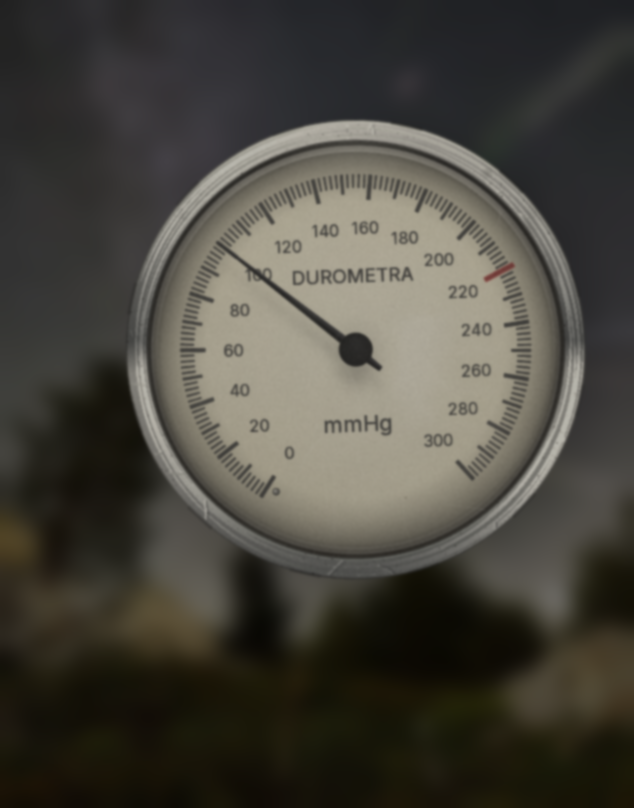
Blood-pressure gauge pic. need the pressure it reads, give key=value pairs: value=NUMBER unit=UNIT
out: value=100 unit=mmHg
